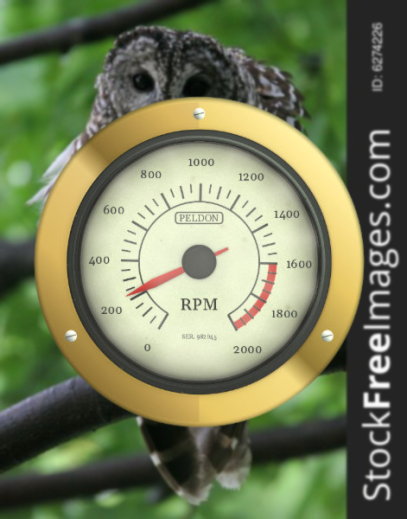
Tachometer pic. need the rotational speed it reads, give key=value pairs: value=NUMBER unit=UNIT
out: value=225 unit=rpm
